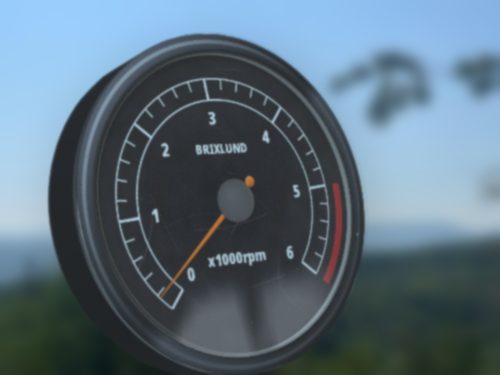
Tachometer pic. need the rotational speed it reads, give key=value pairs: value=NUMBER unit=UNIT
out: value=200 unit=rpm
